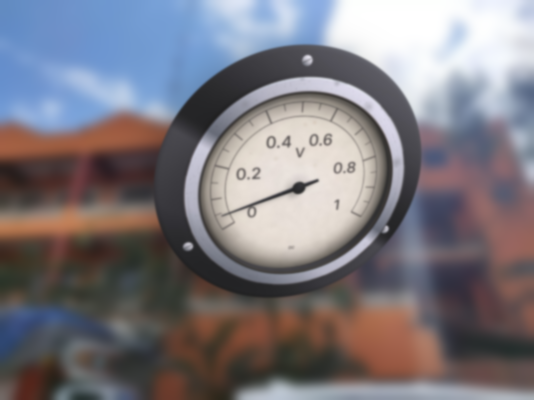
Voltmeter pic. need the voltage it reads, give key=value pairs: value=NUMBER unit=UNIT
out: value=0.05 unit=V
